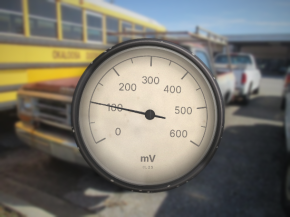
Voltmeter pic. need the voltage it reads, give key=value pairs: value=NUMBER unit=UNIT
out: value=100 unit=mV
